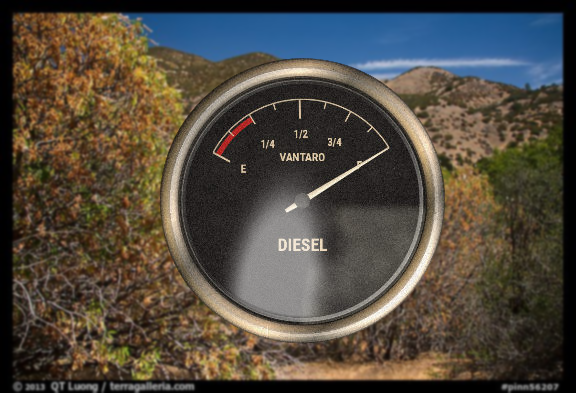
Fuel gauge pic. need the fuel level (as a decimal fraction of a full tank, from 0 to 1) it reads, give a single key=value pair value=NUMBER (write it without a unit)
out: value=1
